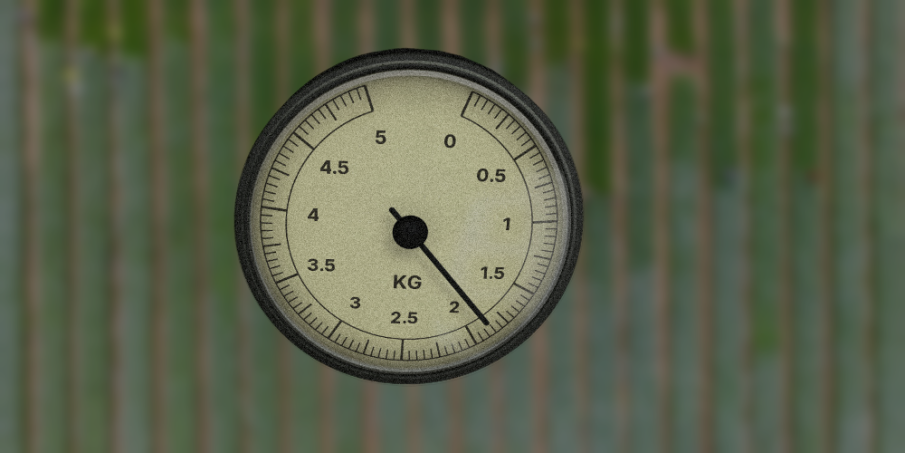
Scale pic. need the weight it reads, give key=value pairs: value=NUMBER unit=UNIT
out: value=1.85 unit=kg
